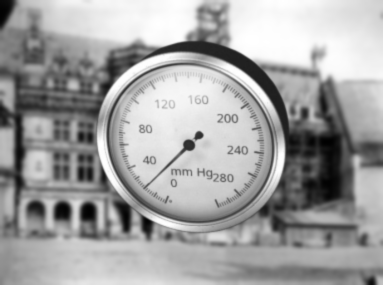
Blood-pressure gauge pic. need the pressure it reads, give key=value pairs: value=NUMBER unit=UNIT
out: value=20 unit=mmHg
